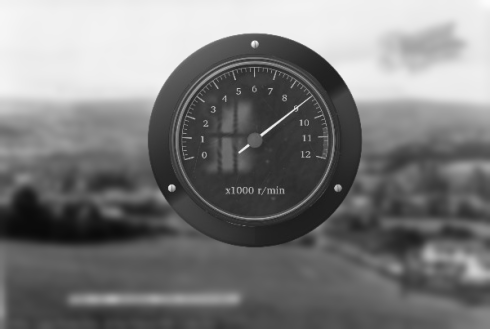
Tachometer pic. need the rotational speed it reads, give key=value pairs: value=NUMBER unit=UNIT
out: value=9000 unit=rpm
